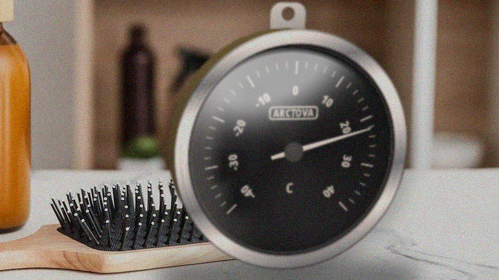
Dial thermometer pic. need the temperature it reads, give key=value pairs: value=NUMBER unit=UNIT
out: value=22 unit=°C
